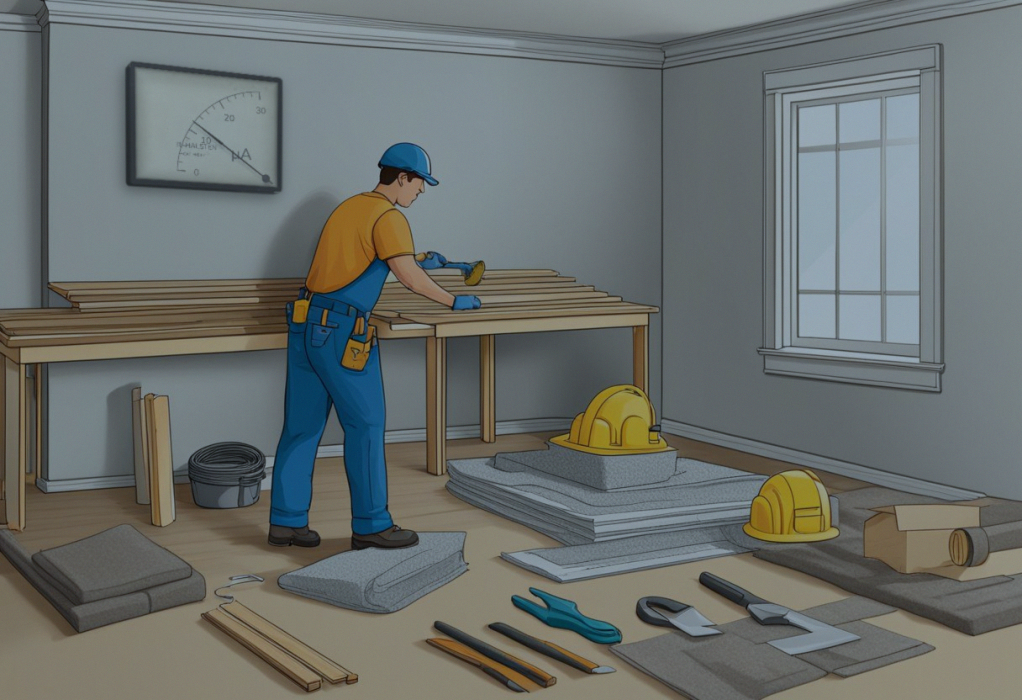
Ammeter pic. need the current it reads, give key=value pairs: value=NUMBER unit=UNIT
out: value=12 unit=µA
